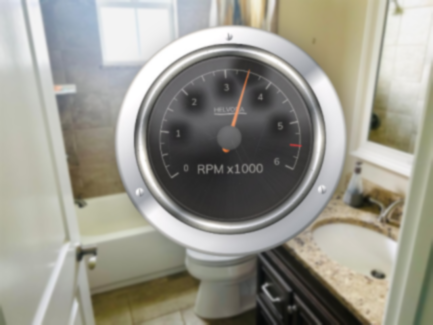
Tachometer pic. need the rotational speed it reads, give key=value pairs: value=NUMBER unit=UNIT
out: value=3500 unit=rpm
